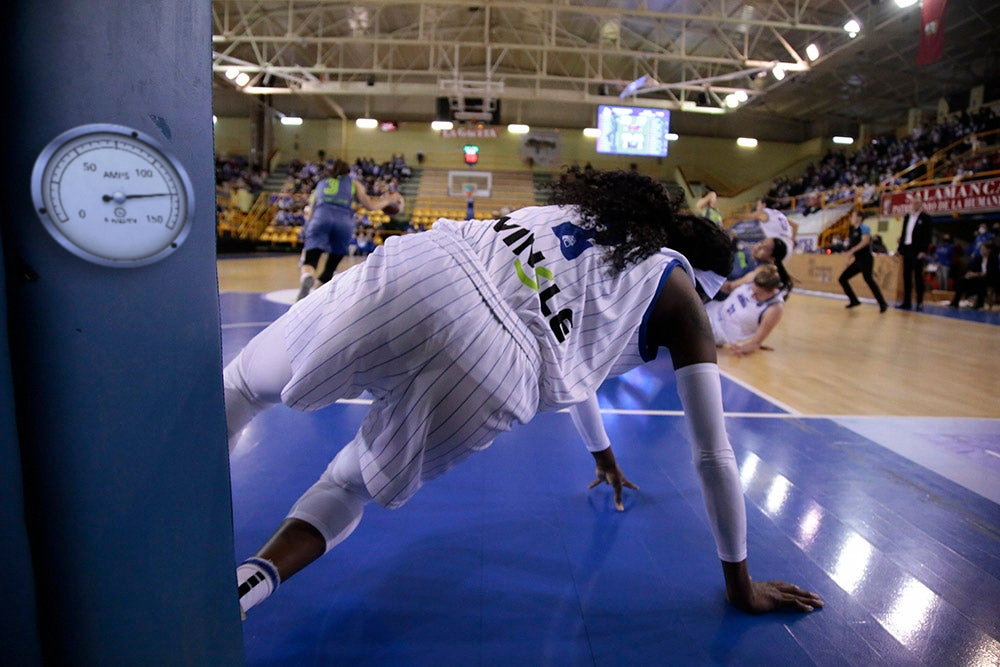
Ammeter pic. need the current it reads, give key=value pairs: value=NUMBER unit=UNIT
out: value=125 unit=A
